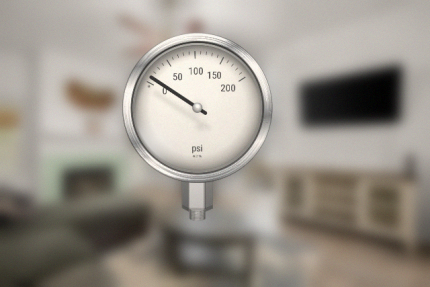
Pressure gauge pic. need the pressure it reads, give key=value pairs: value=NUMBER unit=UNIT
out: value=10 unit=psi
